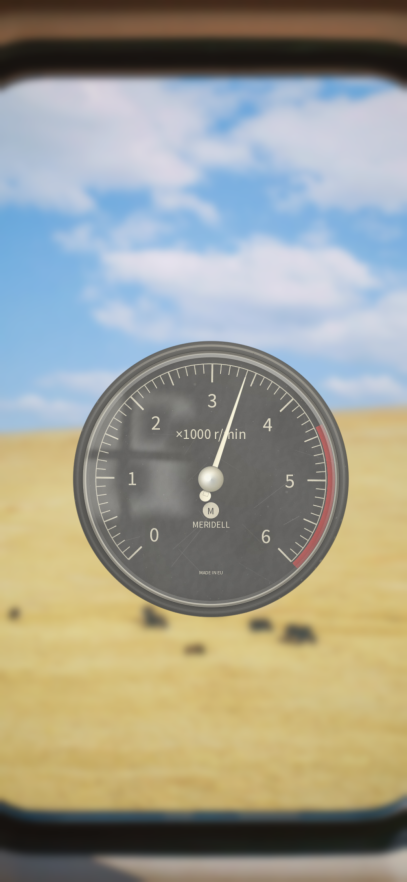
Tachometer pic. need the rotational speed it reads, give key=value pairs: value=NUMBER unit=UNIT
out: value=3400 unit=rpm
